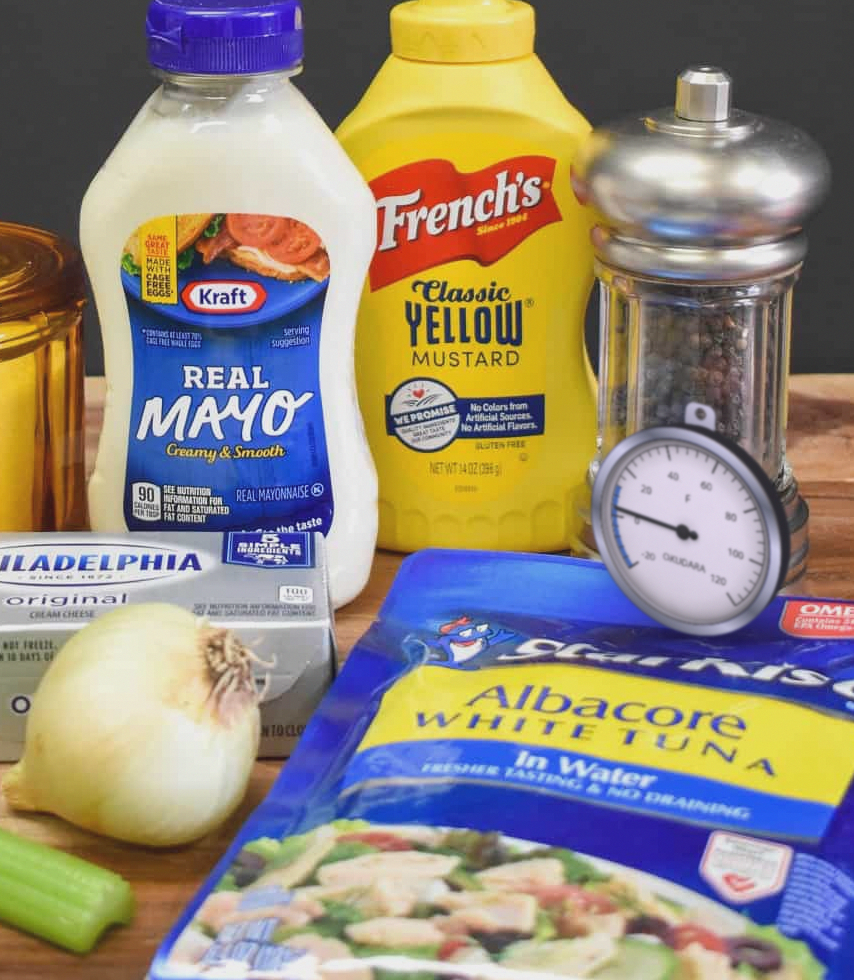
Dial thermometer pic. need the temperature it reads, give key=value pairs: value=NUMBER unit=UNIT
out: value=4 unit=°F
